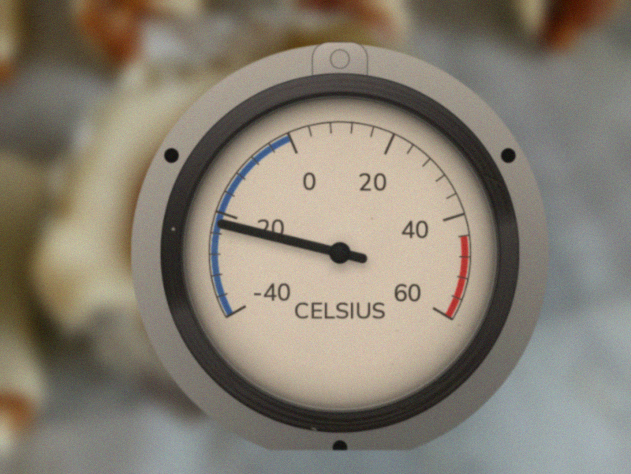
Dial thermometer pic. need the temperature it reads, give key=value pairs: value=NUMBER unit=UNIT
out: value=-22 unit=°C
